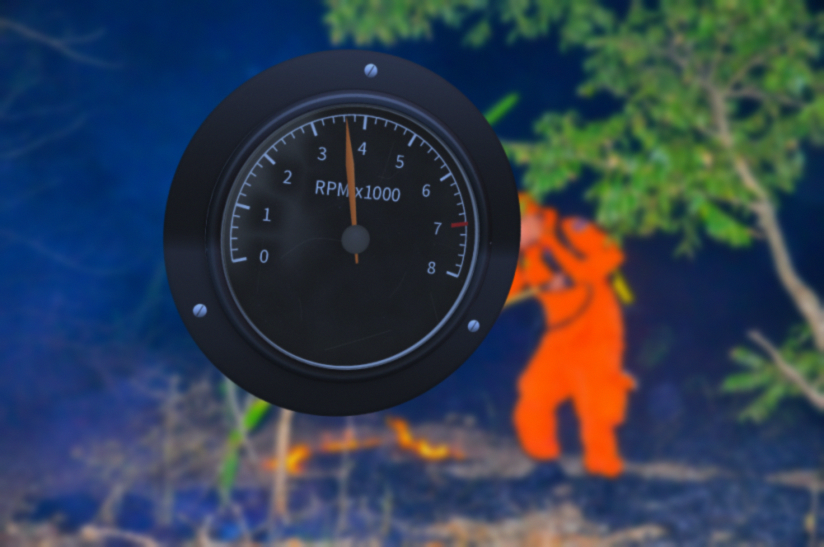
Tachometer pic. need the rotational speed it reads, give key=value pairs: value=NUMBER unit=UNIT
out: value=3600 unit=rpm
